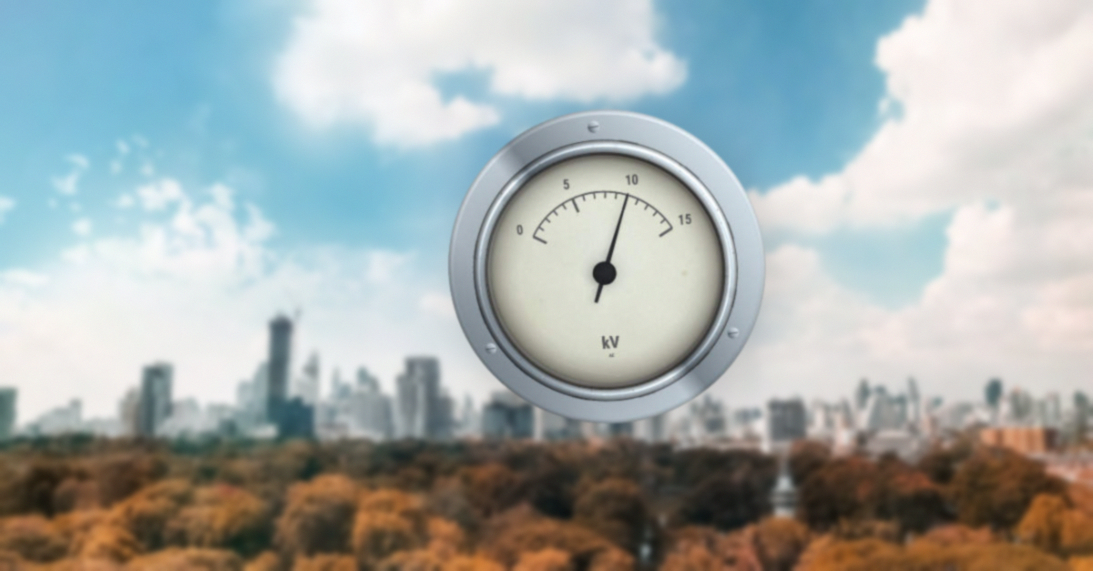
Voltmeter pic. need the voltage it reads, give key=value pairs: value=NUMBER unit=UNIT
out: value=10 unit=kV
